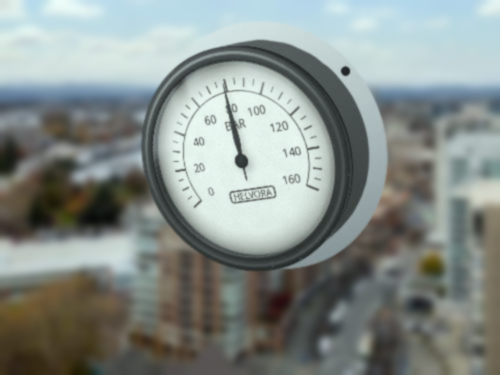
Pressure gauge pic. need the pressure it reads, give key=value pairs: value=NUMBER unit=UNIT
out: value=80 unit=bar
